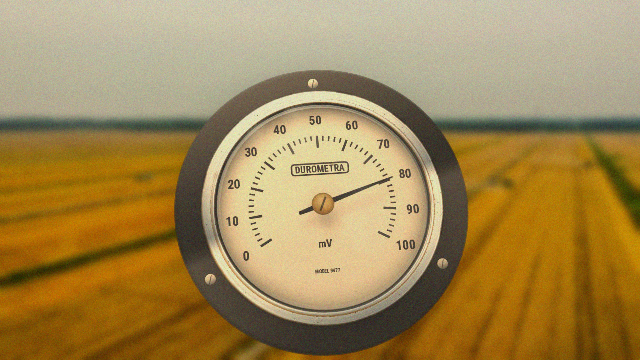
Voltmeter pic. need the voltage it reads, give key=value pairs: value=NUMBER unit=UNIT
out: value=80 unit=mV
